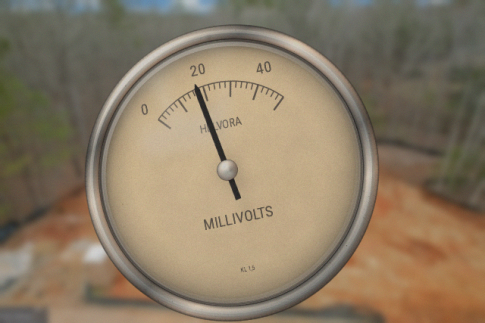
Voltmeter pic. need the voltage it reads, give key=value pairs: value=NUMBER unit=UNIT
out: value=18 unit=mV
